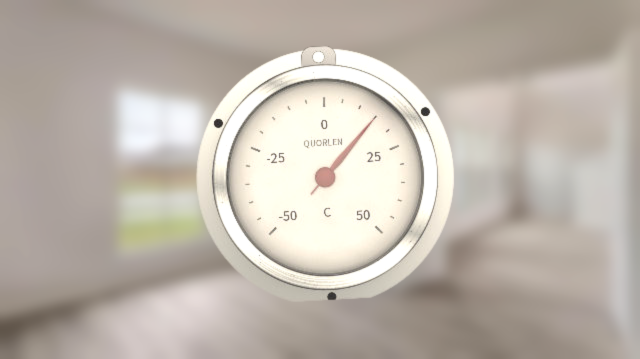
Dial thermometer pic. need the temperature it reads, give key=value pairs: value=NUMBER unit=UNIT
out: value=15 unit=°C
